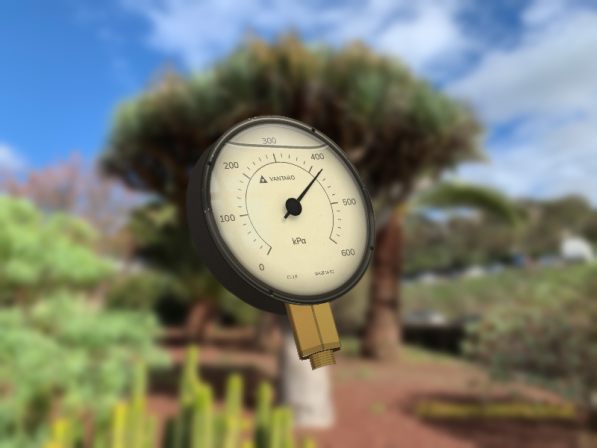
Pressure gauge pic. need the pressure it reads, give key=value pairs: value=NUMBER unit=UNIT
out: value=420 unit=kPa
